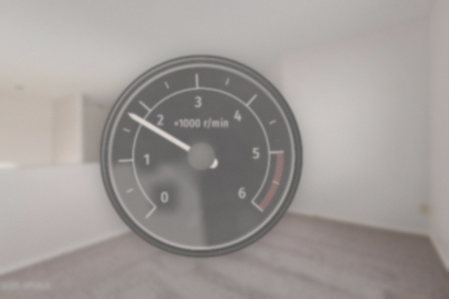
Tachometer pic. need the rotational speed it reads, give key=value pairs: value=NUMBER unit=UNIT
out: value=1750 unit=rpm
